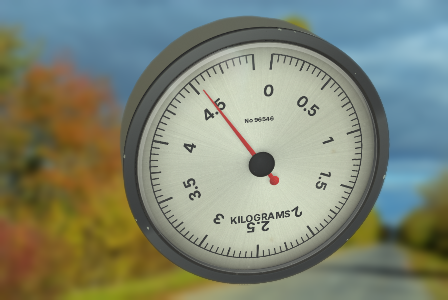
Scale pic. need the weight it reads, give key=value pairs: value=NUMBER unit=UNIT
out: value=4.55 unit=kg
